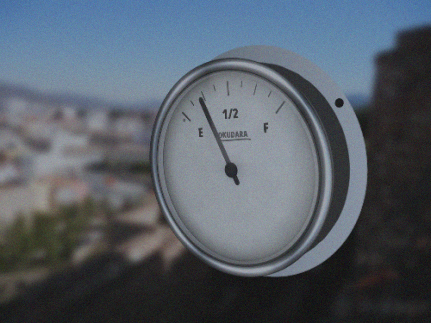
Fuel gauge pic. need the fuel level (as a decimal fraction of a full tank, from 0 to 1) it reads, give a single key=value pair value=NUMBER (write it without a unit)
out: value=0.25
